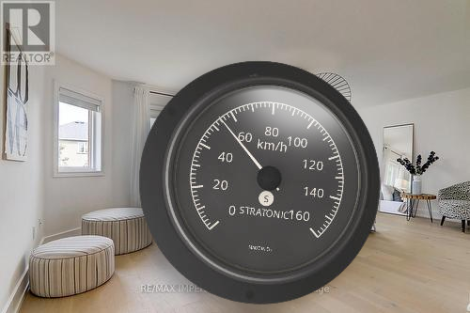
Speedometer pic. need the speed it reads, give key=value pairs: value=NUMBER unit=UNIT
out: value=54 unit=km/h
